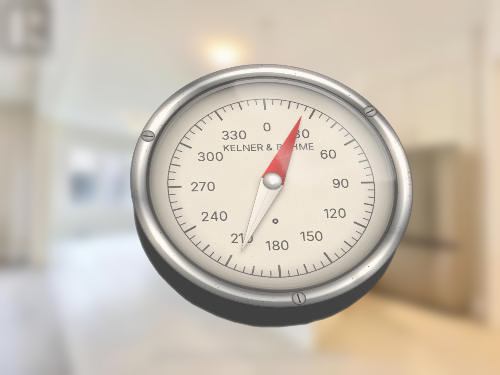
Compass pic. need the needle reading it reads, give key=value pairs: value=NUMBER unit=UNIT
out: value=25 unit=°
